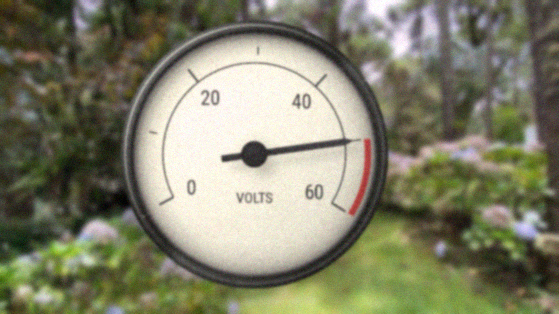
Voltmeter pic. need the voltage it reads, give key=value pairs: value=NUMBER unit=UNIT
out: value=50 unit=V
